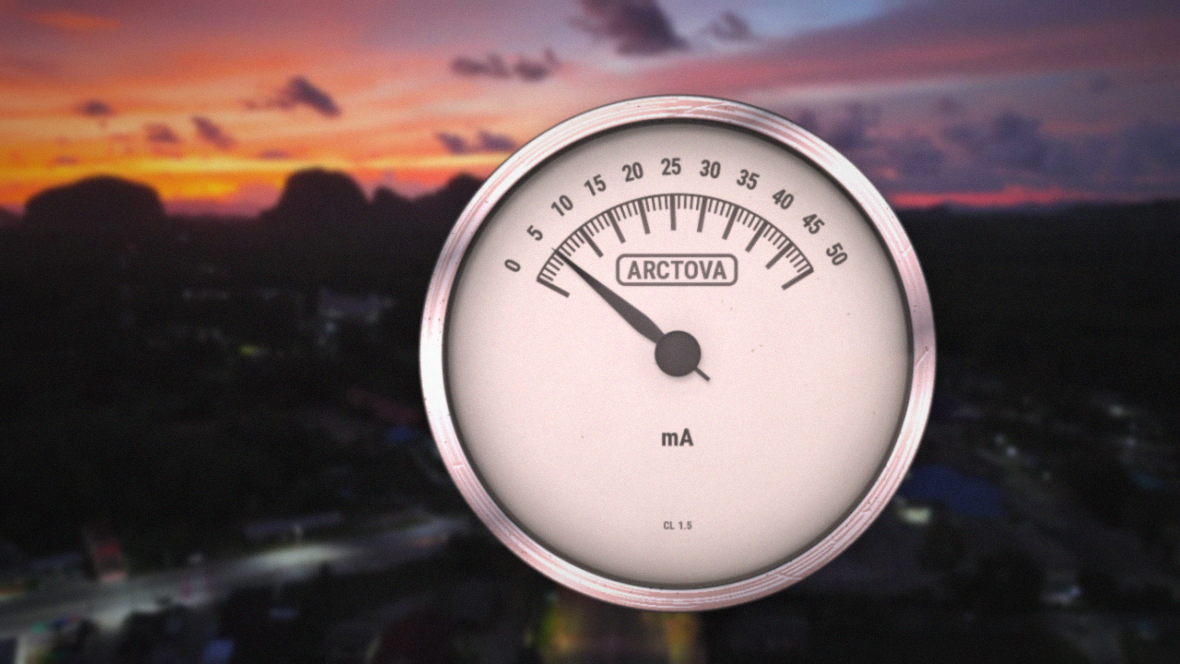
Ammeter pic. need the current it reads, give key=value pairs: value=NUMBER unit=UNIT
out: value=5 unit=mA
